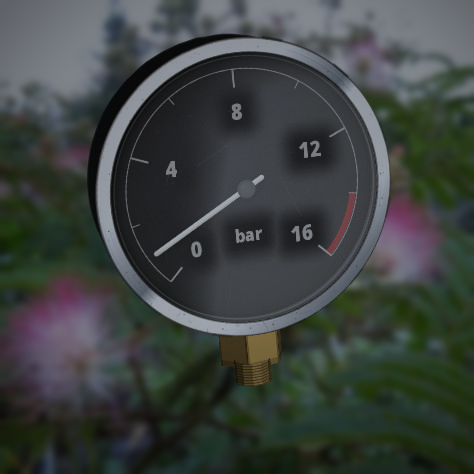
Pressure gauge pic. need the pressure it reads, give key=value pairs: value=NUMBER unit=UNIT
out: value=1 unit=bar
